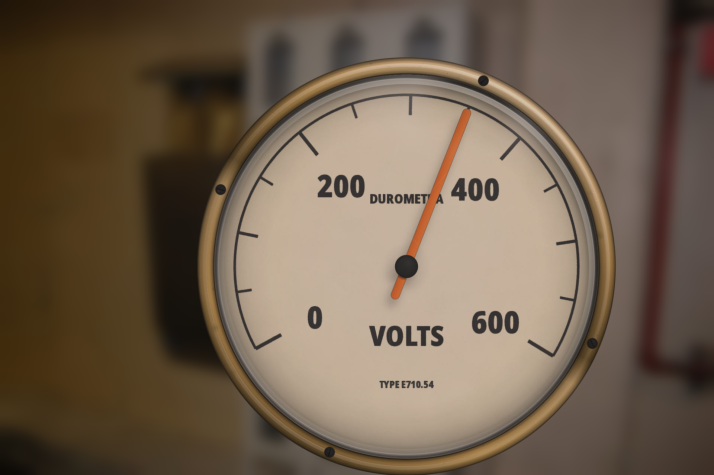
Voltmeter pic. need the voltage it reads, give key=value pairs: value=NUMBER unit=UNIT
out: value=350 unit=V
